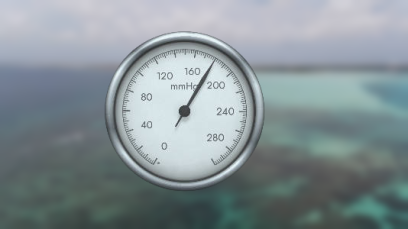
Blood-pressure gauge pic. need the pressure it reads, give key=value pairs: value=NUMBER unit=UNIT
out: value=180 unit=mmHg
